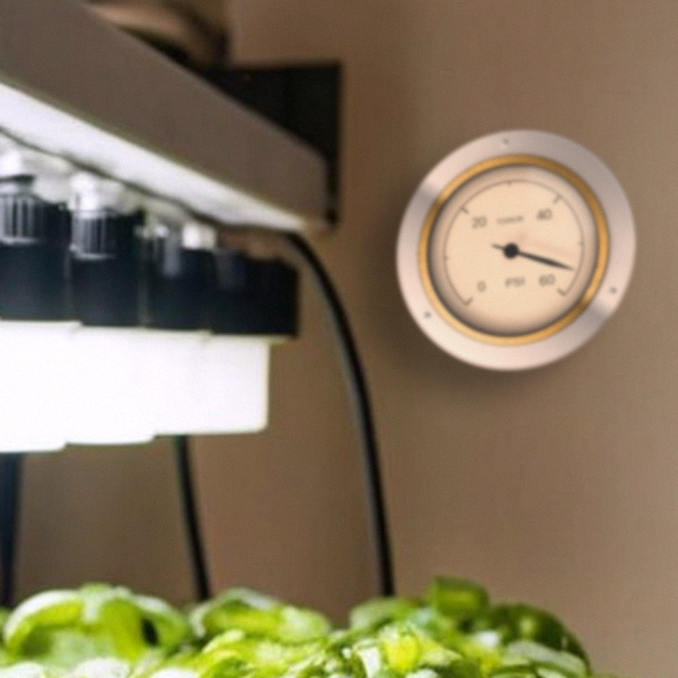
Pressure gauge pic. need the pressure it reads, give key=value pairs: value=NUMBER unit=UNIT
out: value=55 unit=psi
